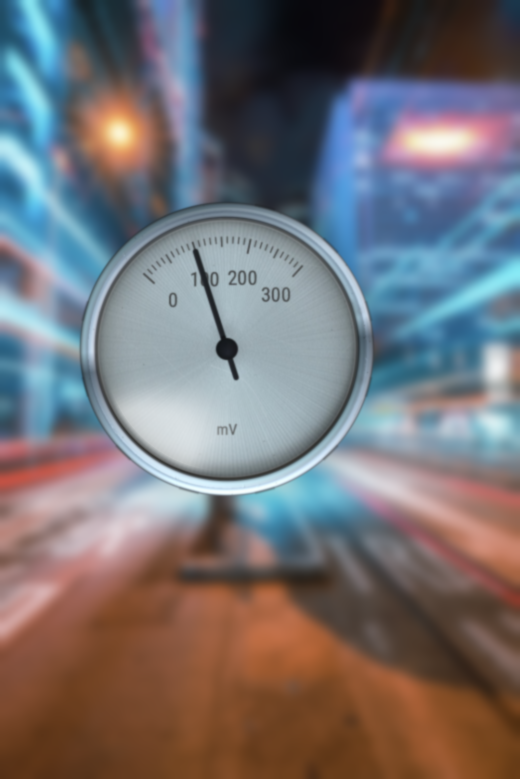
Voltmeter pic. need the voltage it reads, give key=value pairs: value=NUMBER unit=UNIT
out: value=100 unit=mV
